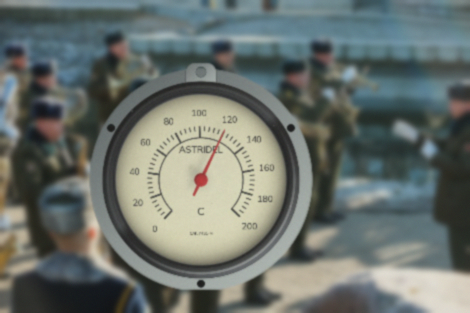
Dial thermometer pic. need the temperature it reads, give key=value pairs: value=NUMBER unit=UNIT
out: value=120 unit=°C
